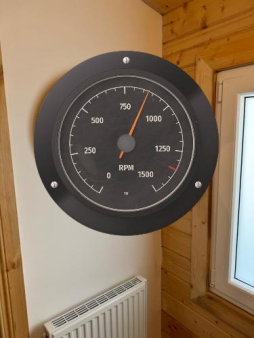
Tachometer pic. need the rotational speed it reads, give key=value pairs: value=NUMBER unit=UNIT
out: value=875 unit=rpm
